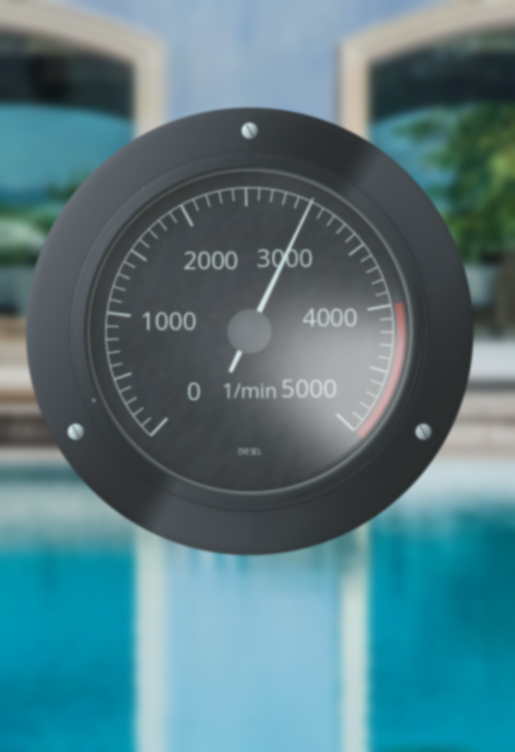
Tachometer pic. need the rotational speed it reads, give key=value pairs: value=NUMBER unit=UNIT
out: value=3000 unit=rpm
